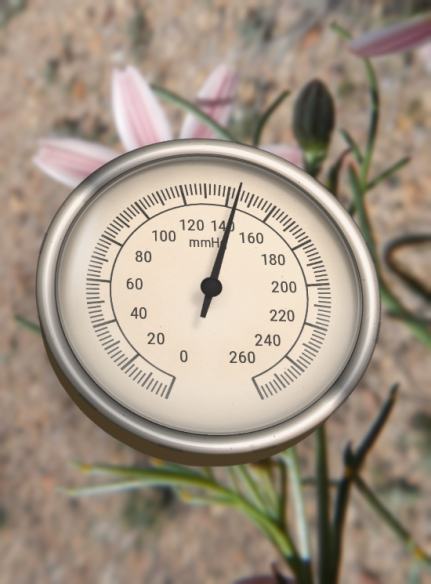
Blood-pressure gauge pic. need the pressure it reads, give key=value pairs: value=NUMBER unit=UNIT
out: value=144 unit=mmHg
